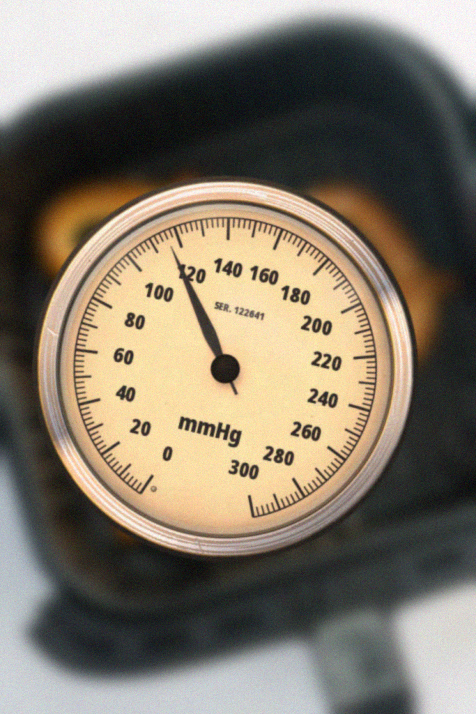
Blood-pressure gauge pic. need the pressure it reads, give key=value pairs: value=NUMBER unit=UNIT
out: value=116 unit=mmHg
